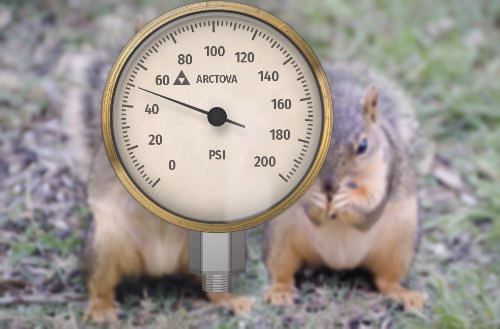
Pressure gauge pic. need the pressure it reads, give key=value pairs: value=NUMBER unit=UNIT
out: value=50 unit=psi
